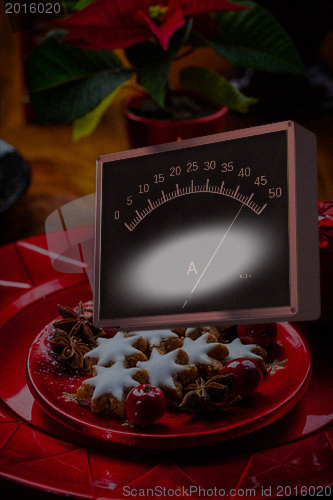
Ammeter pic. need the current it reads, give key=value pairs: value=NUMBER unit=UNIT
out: value=45 unit=A
